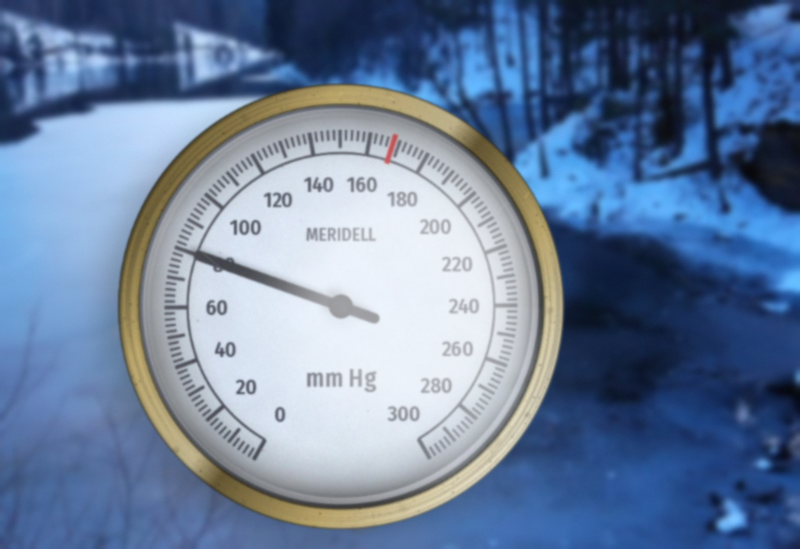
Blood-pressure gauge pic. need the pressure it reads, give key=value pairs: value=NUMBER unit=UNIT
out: value=80 unit=mmHg
